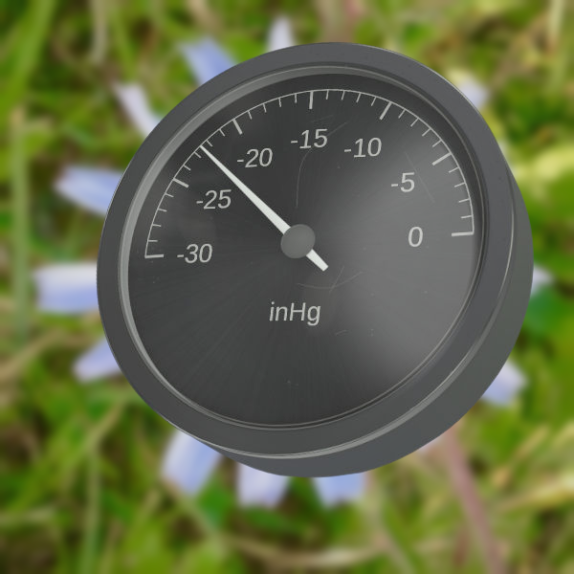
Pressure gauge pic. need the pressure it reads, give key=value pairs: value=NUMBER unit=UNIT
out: value=-22.5 unit=inHg
